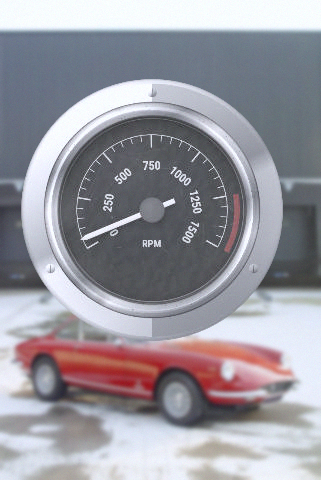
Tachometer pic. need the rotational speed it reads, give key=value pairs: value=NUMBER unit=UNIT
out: value=50 unit=rpm
